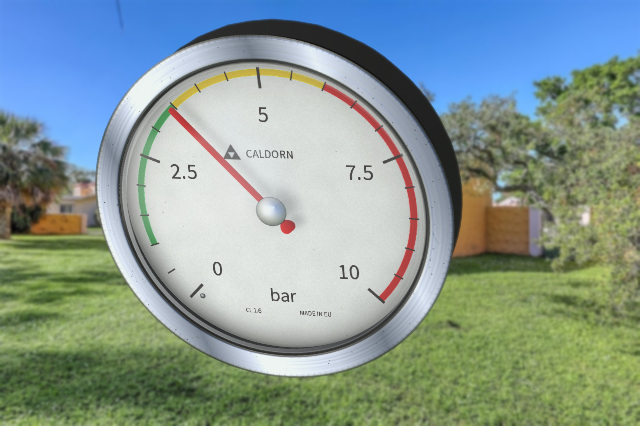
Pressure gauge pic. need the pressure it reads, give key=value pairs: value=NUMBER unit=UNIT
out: value=3.5 unit=bar
